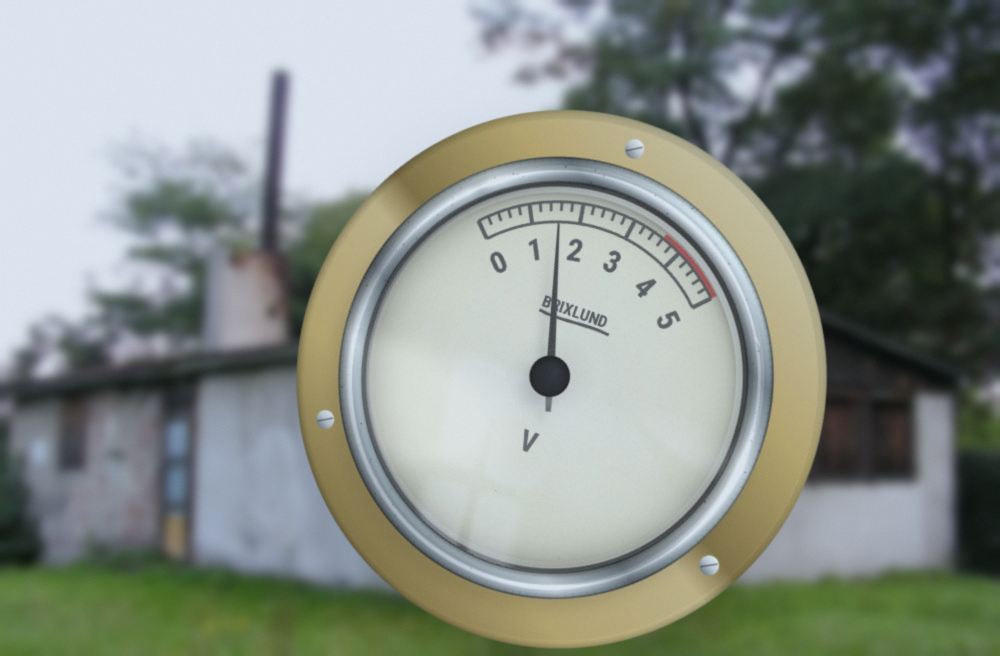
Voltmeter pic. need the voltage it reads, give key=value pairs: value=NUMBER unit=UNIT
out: value=1.6 unit=V
